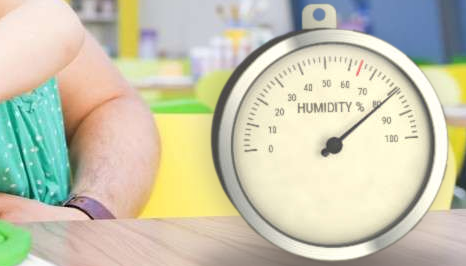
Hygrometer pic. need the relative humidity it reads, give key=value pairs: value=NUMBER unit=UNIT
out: value=80 unit=%
